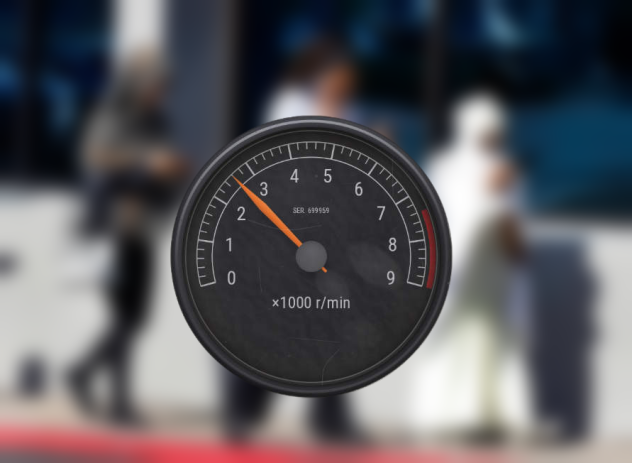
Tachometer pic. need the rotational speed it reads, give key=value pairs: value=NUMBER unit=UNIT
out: value=2600 unit=rpm
